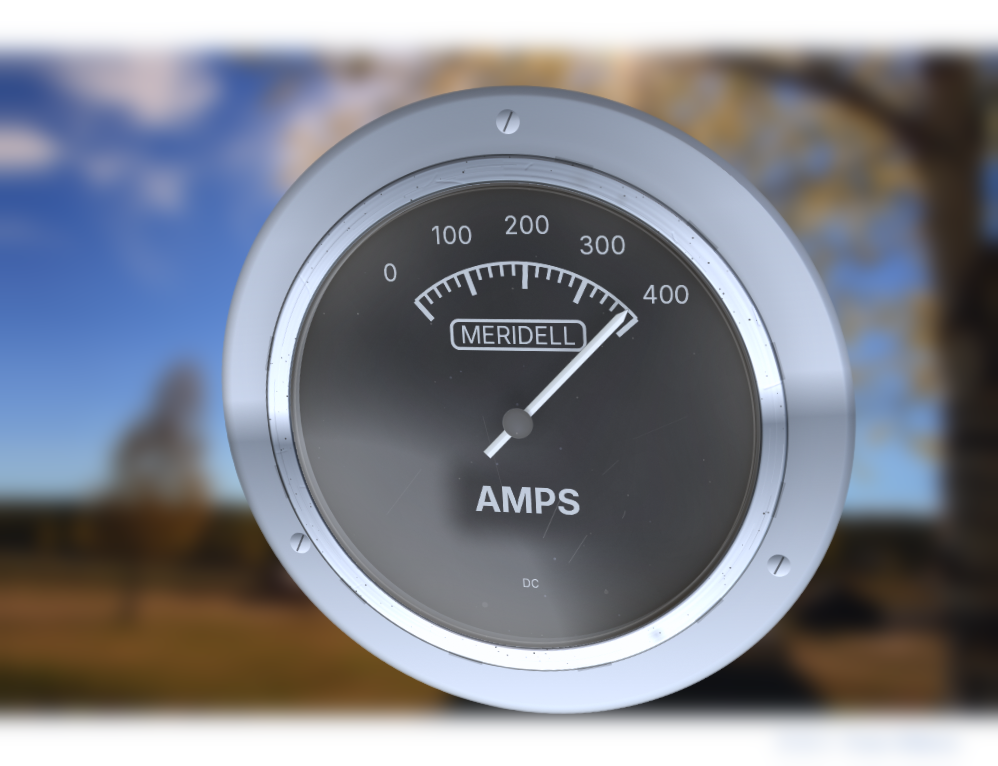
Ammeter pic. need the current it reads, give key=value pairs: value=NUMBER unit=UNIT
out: value=380 unit=A
